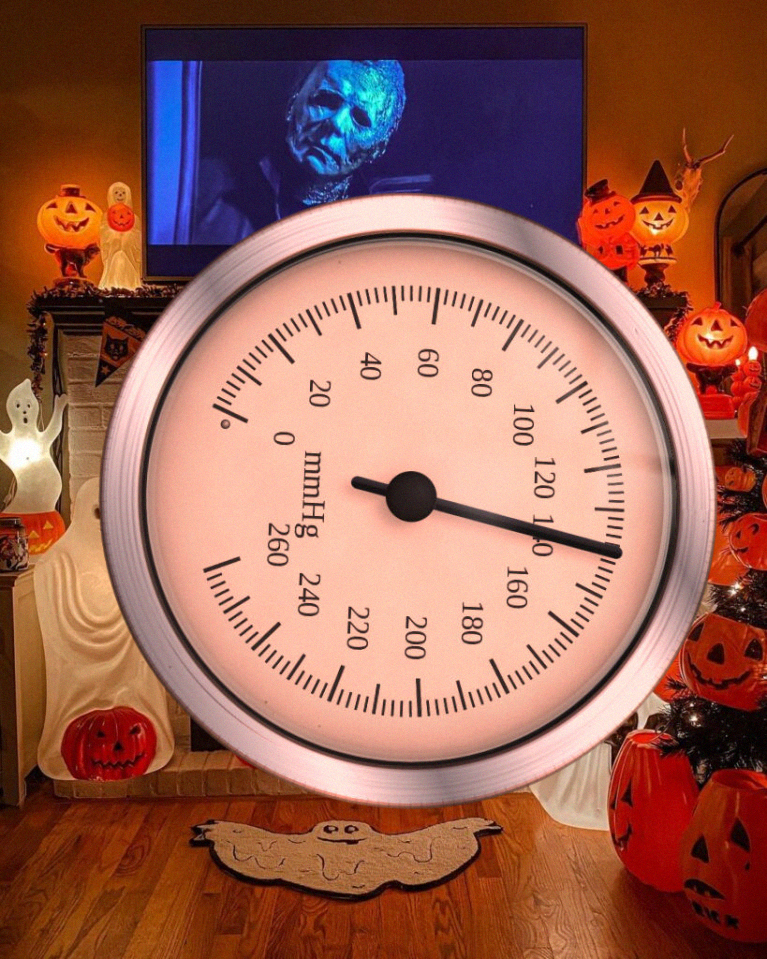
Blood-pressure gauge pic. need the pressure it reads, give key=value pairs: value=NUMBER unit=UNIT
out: value=140 unit=mmHg
